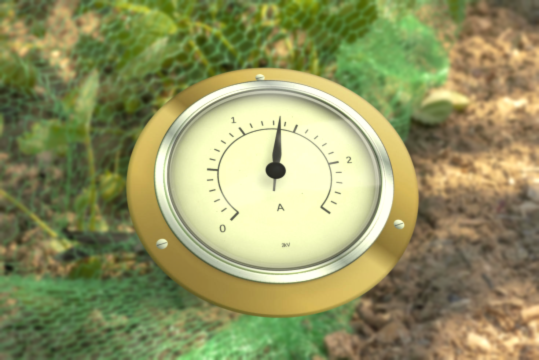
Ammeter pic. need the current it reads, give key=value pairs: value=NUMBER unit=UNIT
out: value=1.35 unit=A
